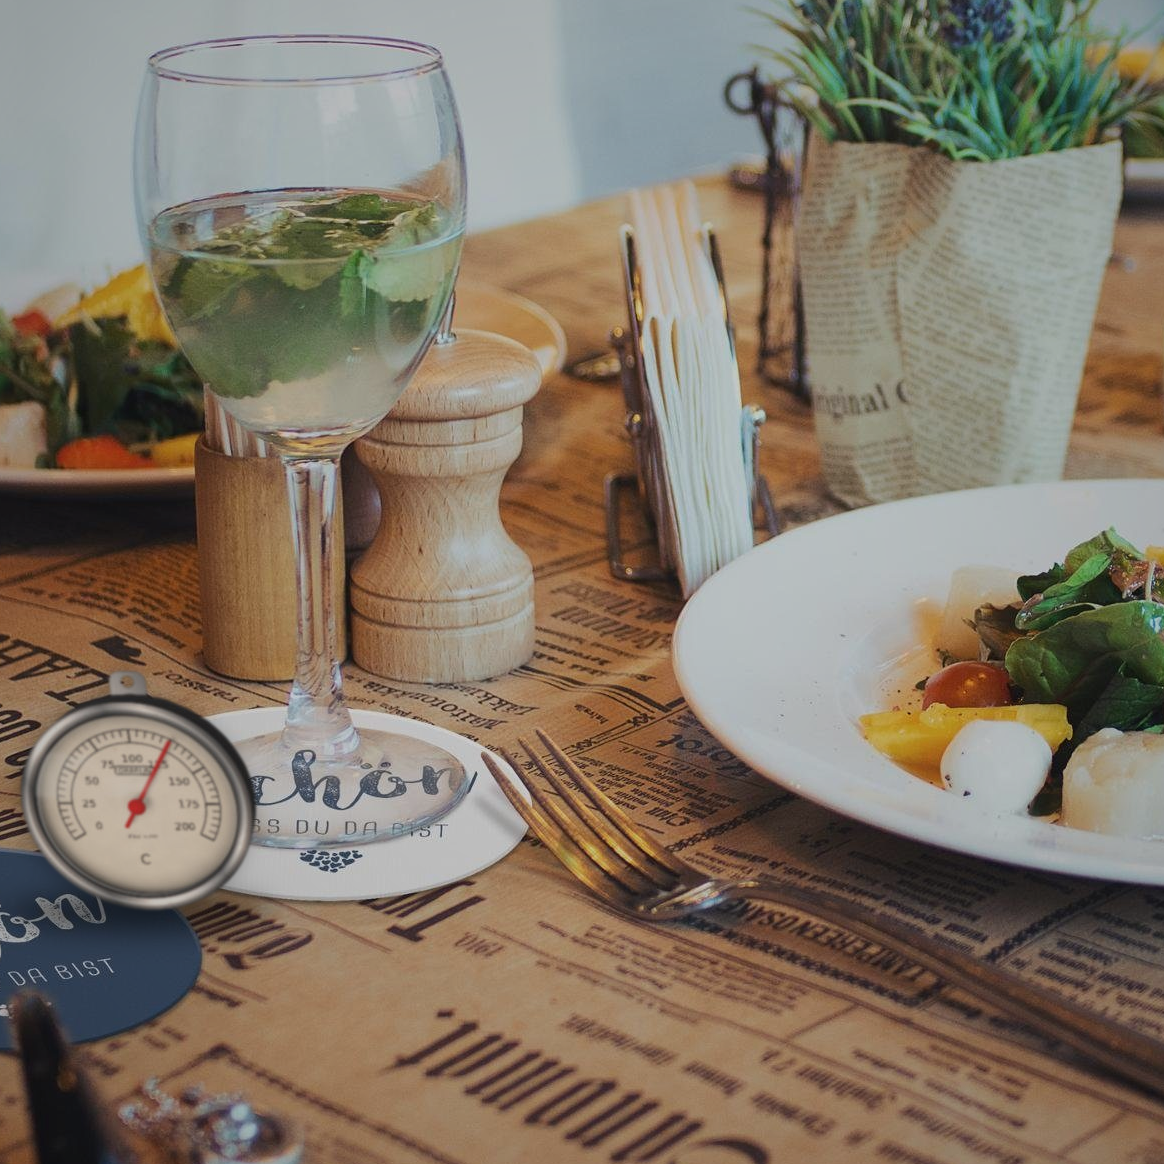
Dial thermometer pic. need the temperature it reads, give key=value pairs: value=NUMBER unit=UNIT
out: value=125 unit=°C
